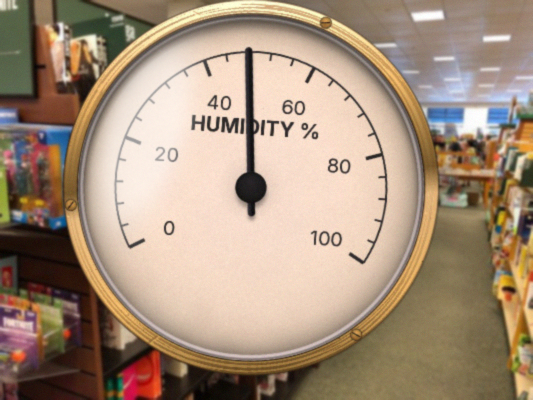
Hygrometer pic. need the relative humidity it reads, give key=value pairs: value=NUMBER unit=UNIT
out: value=48 unit=%
